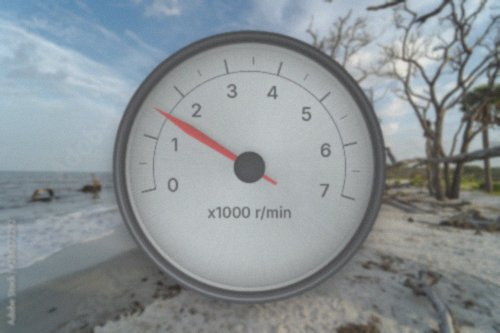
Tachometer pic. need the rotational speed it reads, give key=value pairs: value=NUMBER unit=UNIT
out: value=1500 unit=rpm
